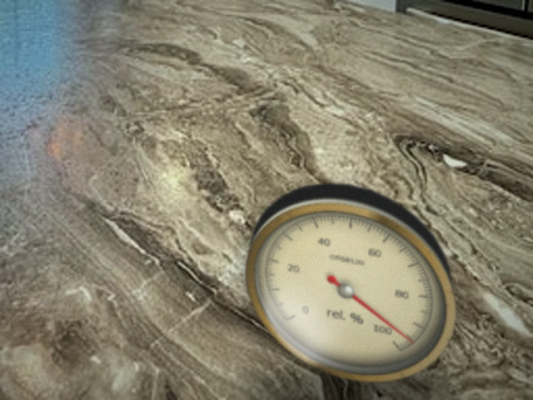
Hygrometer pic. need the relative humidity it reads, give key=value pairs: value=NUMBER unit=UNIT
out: value=95 unit=%
